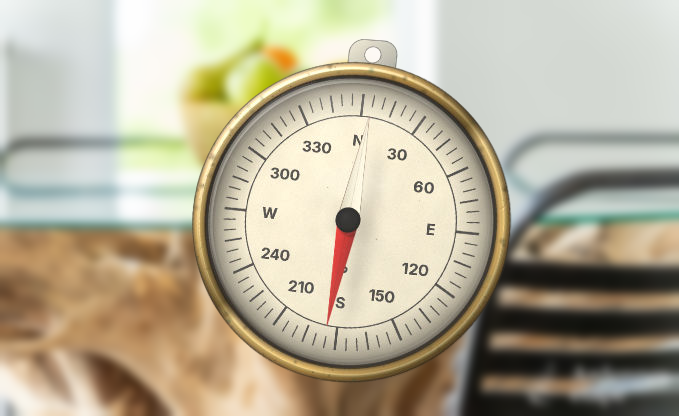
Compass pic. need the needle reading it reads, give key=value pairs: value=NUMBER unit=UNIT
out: value=185 unit=°
